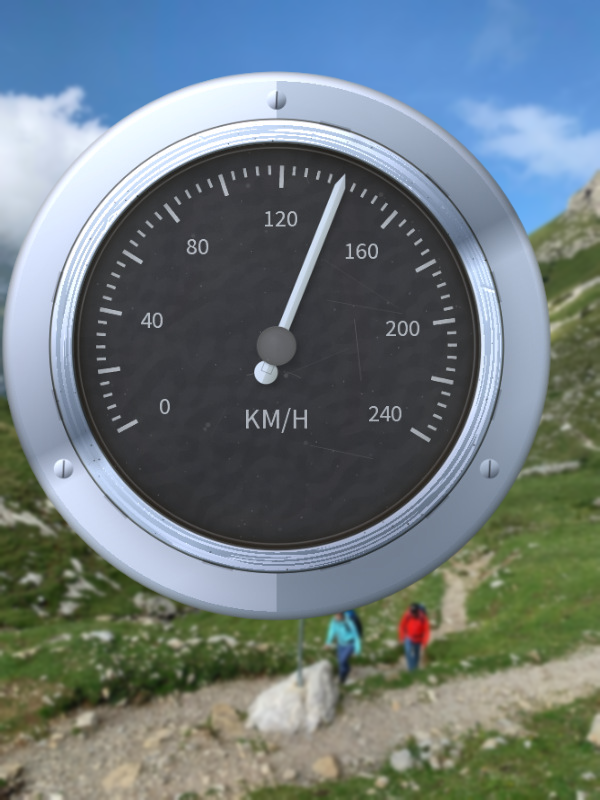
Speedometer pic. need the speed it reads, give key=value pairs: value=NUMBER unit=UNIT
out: value=140 unit=km/h
